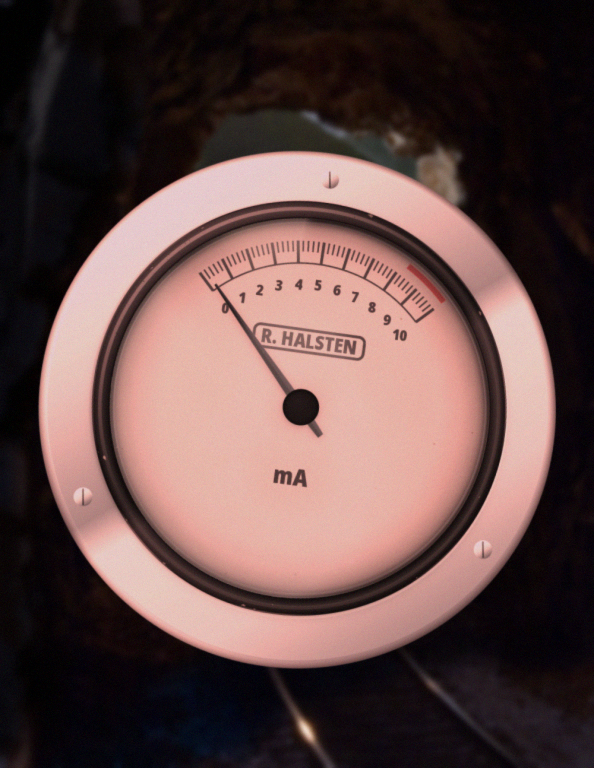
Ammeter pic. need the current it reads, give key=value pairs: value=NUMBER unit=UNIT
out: value=0.2 unit=mA
